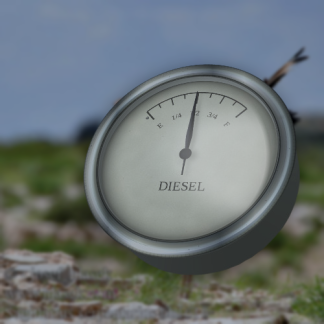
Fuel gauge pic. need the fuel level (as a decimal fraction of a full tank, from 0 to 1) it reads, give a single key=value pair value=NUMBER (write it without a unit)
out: value=0.5
